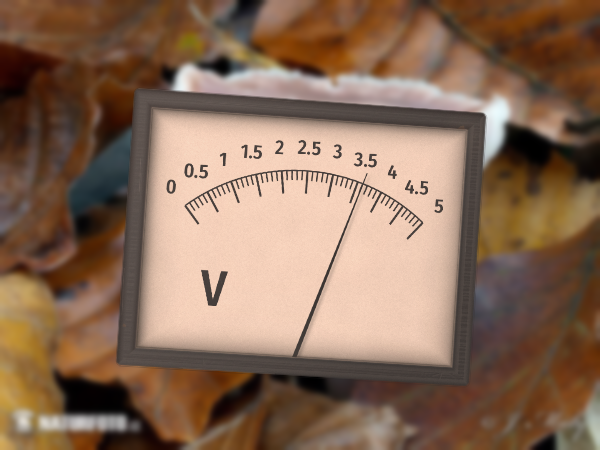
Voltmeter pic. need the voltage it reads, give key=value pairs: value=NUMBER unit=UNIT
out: value=3.6 unit=V
